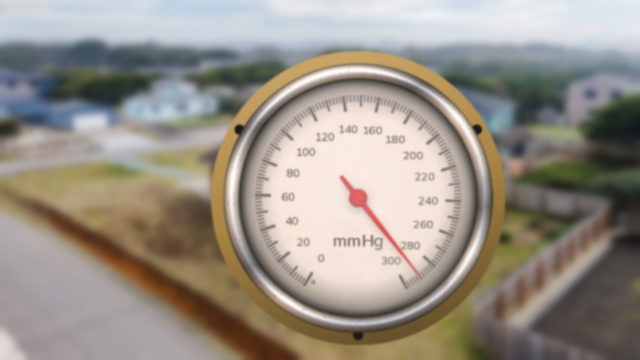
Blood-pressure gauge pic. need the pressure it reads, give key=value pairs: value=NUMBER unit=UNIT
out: value=290 unit=mmHg
